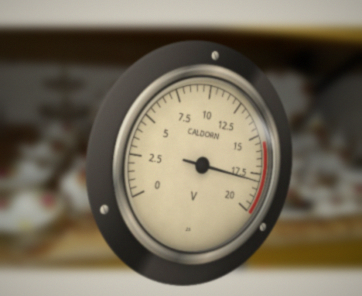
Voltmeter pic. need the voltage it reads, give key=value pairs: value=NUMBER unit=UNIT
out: value=18 unit=V
